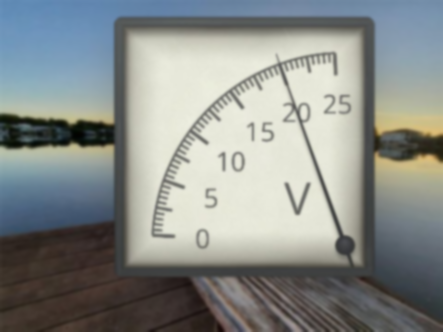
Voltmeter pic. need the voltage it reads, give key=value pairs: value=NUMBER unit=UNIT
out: value=20 unit=V
